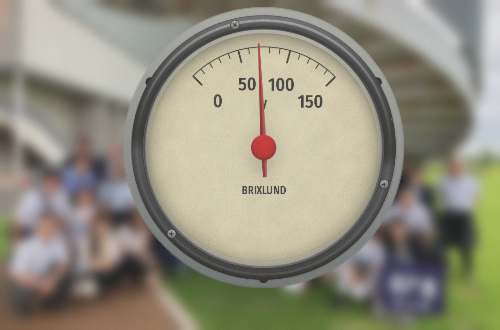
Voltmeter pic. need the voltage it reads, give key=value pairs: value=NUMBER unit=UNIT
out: value=70 unit=V
